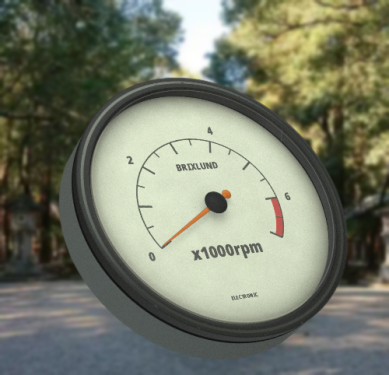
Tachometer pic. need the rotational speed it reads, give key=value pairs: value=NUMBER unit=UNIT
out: value=0 unit=rpm
